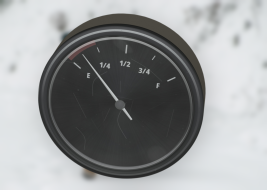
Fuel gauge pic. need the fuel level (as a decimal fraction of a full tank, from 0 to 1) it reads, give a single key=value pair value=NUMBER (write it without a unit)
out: value=0.125
